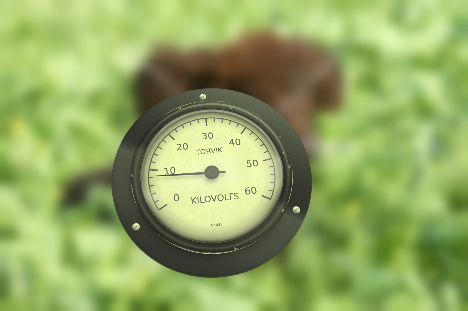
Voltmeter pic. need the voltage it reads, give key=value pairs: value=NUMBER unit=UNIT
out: value=8 unit=kV
